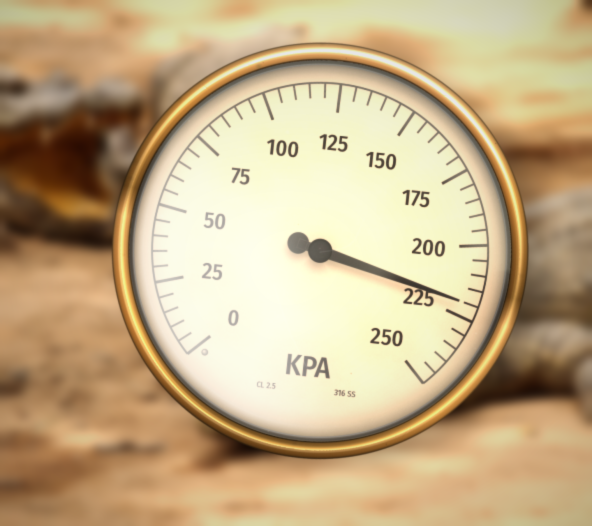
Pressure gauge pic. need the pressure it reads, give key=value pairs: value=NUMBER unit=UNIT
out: value=220 unit=kPa
